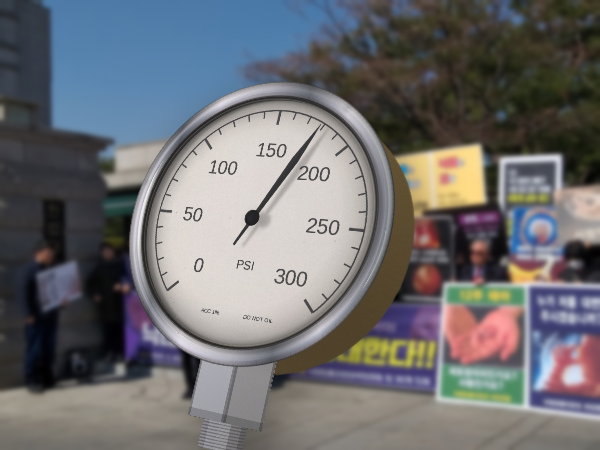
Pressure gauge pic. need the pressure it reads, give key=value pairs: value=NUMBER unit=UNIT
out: value=180 unit=psi
